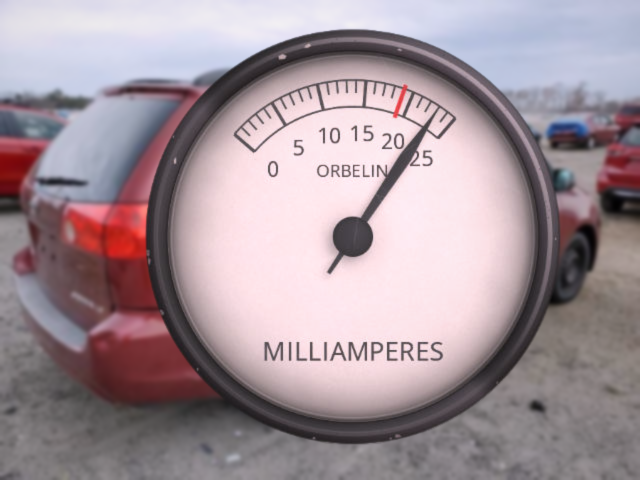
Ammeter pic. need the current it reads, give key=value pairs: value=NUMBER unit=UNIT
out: value=23 unit=mA
